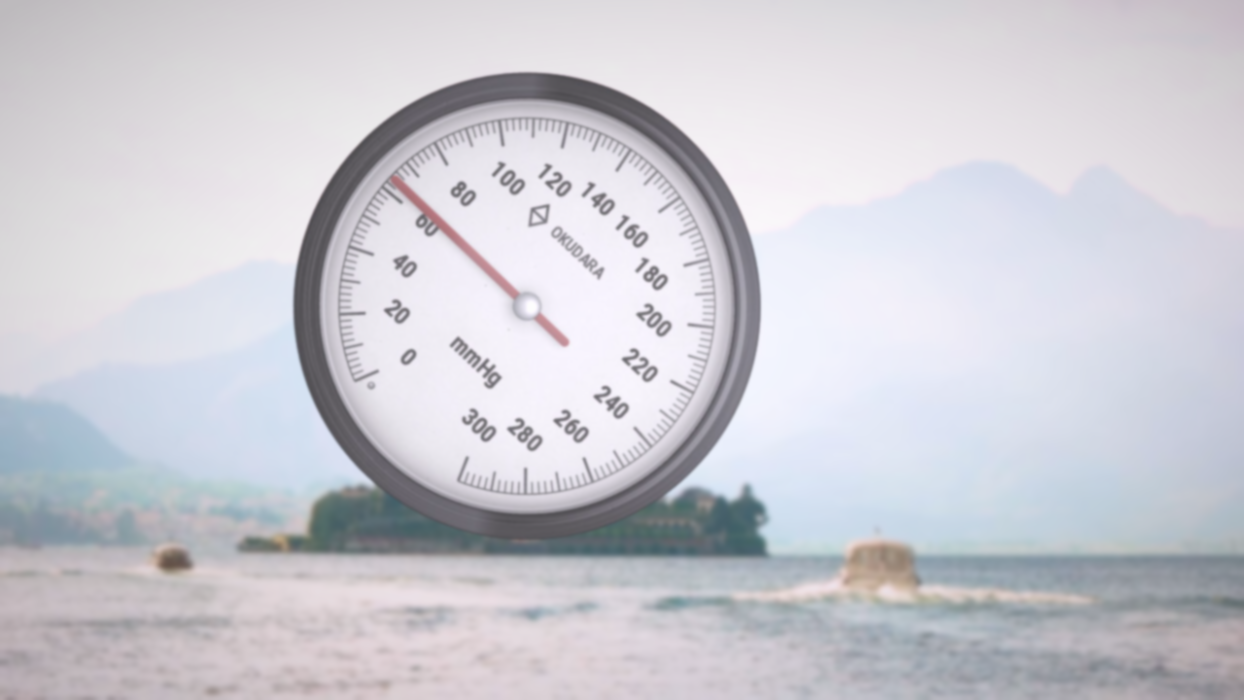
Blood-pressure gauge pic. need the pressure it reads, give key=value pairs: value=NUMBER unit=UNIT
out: value=64 unit=mmHg
